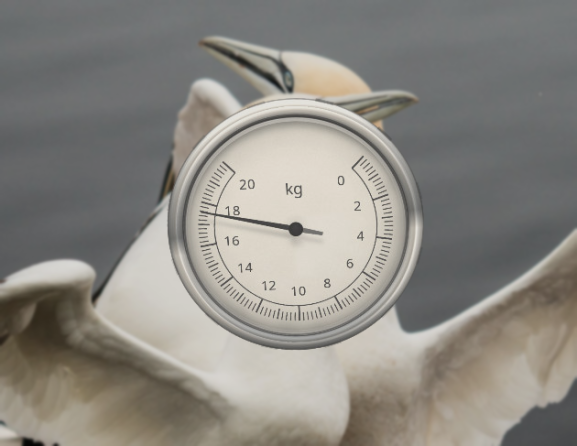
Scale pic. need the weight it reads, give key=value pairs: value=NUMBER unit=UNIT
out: value=17.6 unit=kg
